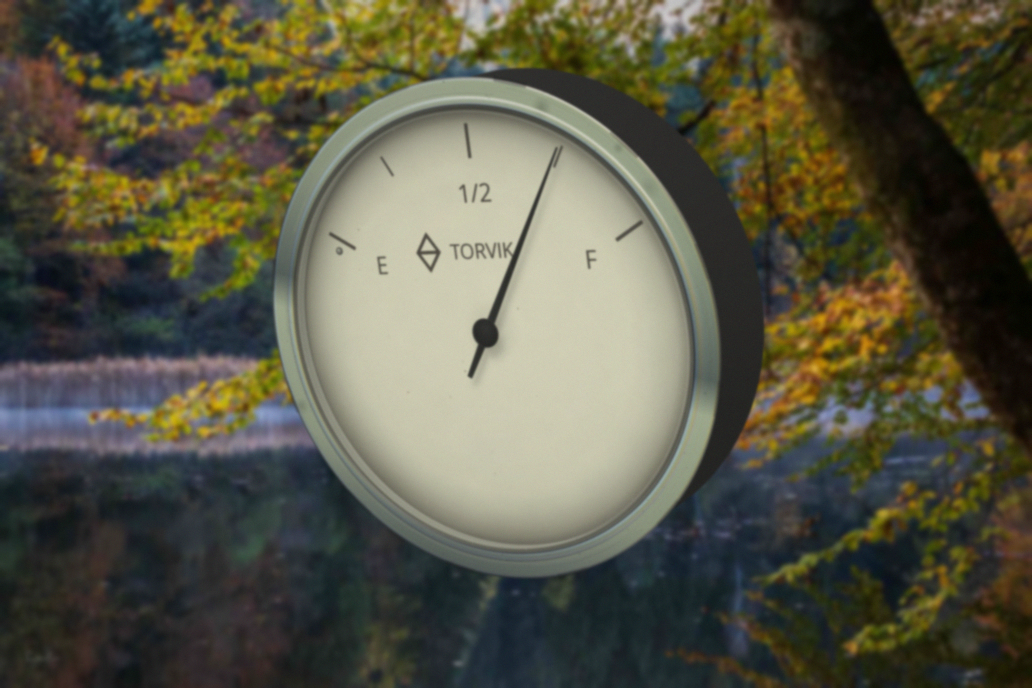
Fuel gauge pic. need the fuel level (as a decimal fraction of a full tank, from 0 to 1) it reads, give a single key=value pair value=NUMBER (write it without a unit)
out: value=0.75
